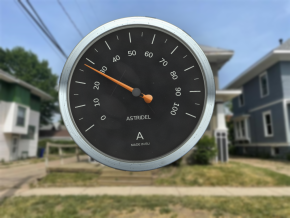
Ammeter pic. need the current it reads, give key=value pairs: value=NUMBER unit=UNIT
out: value=27.5 unit=A
